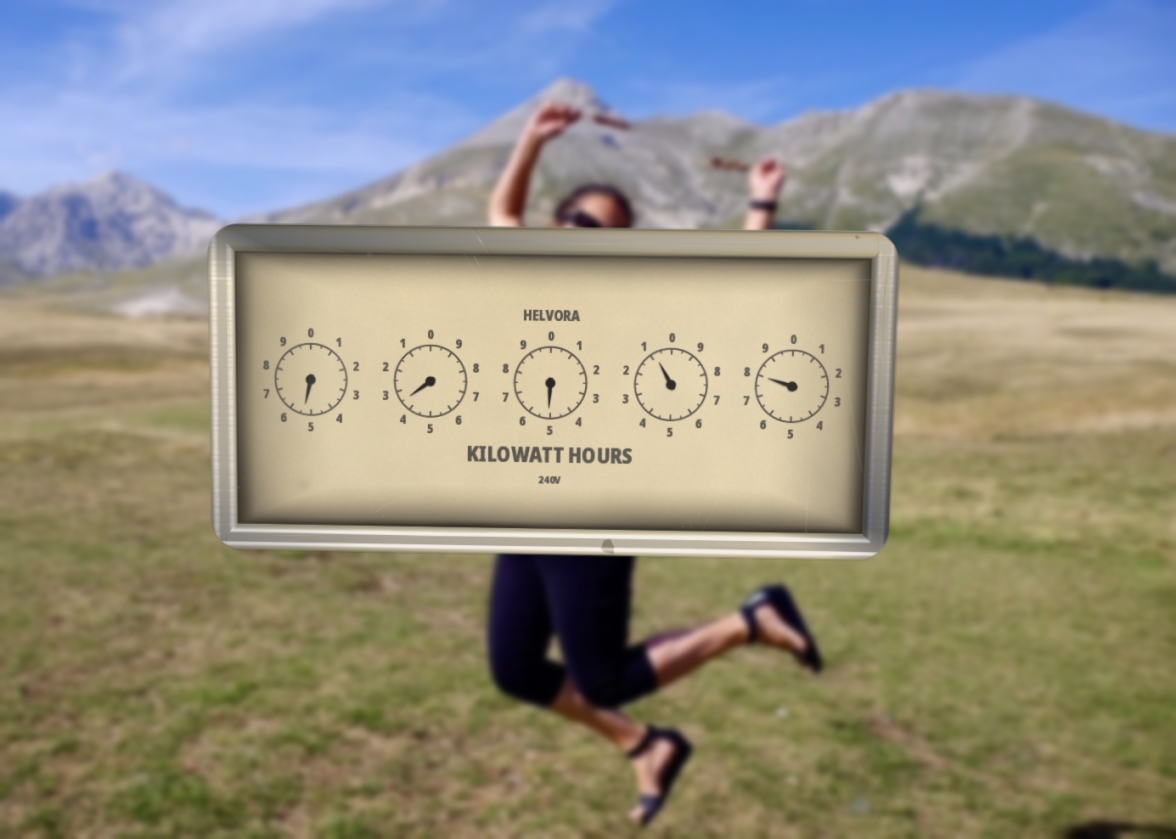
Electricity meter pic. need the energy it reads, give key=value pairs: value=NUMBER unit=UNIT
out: value=53508 unit=kWh
